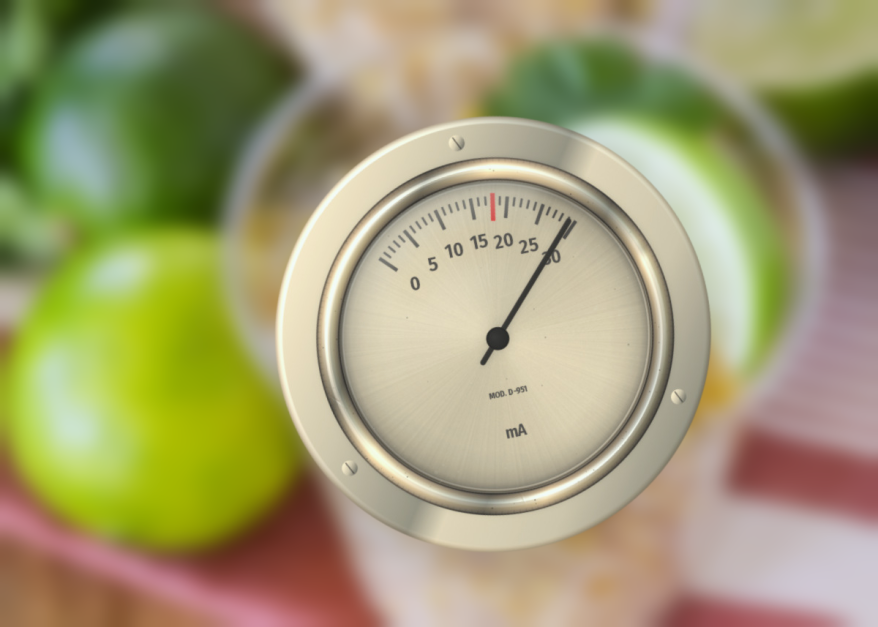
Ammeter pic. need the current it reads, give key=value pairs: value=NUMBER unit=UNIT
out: value=29 unit=mA
